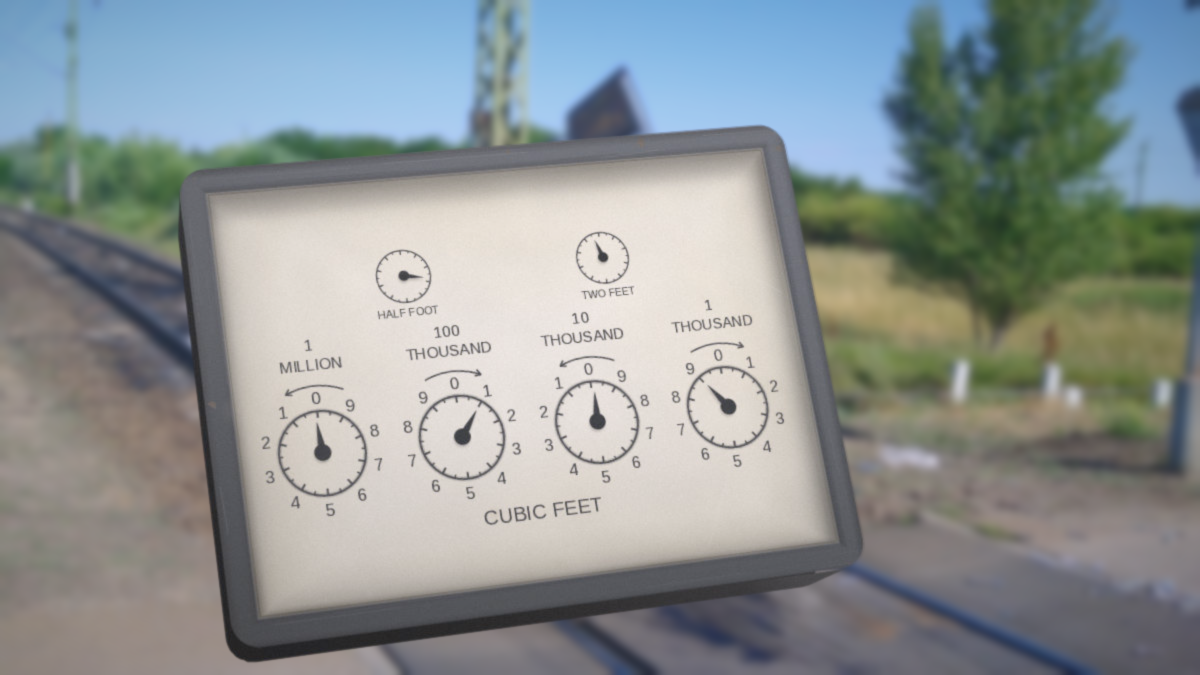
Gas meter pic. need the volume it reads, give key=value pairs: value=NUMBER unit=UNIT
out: value=9900 unit=ft³
